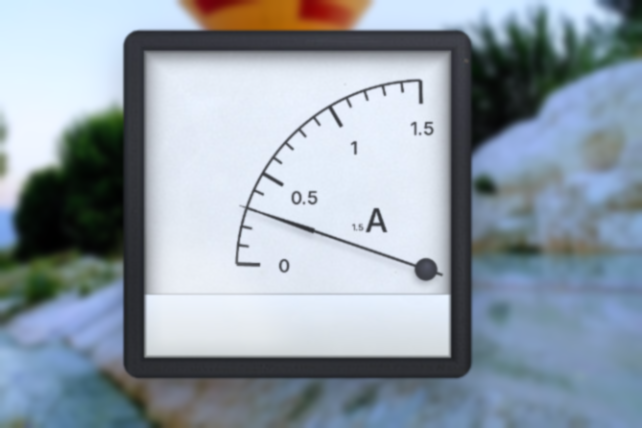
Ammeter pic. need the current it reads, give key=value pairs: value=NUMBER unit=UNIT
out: value=0.3 unit=A
